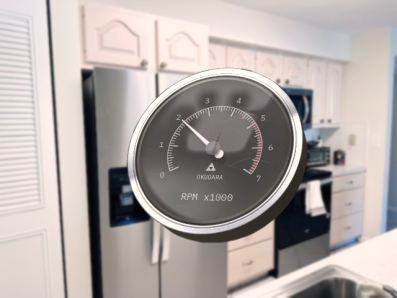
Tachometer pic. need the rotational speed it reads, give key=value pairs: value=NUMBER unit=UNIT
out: value=2000 unit=rpm
